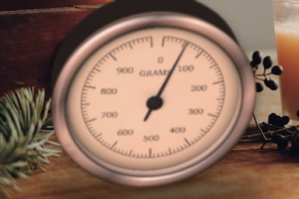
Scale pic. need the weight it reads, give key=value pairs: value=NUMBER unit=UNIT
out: value=50 unit=g
